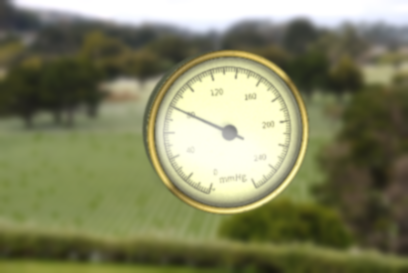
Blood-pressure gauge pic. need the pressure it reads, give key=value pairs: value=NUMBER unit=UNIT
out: value=80 unit=mmHg
